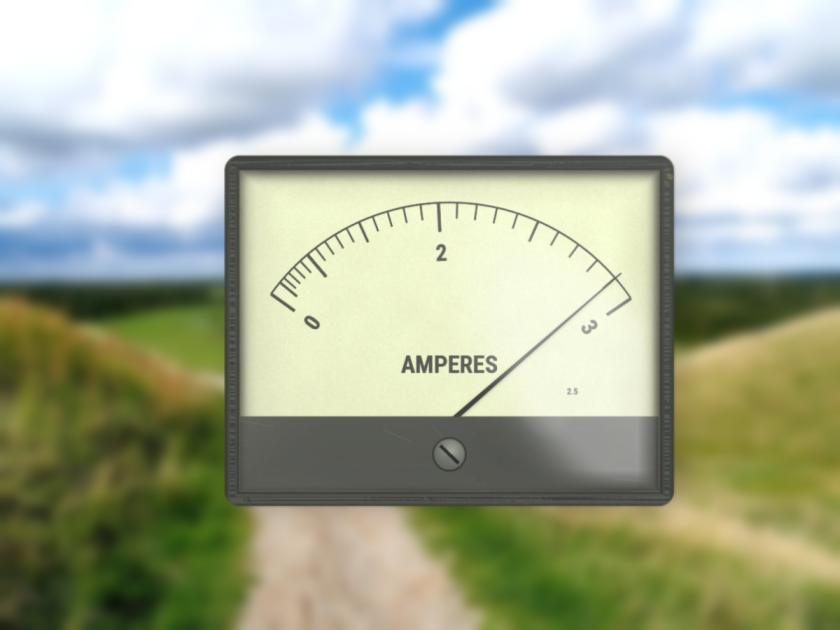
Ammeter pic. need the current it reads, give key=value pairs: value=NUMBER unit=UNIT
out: value=2.9 unit=A
